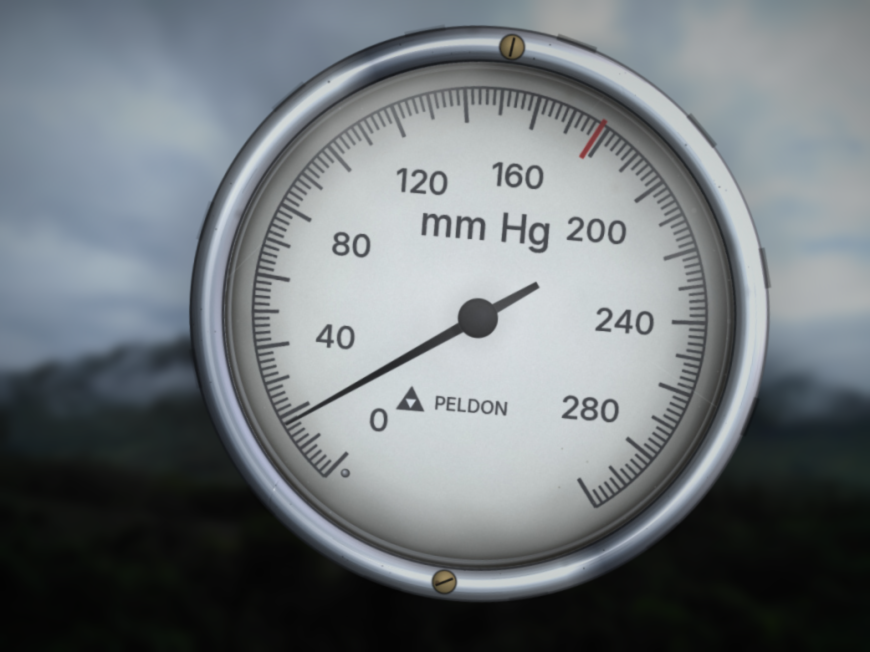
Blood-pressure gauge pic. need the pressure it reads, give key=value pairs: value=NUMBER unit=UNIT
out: value=18 unit=mmHg
